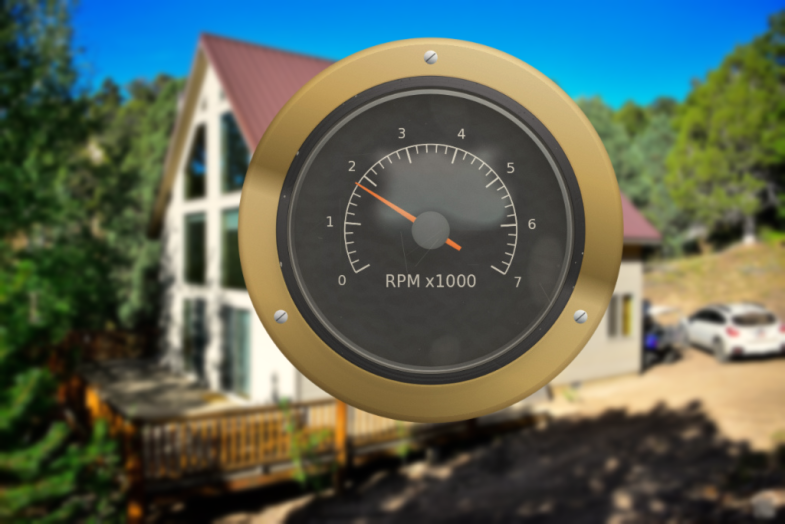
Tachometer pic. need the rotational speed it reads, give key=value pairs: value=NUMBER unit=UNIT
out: value=1800 unit=rpm
